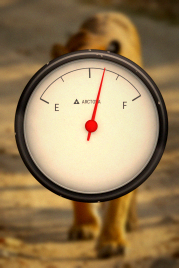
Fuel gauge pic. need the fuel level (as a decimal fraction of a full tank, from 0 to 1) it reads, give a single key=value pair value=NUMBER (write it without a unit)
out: value=0.625
